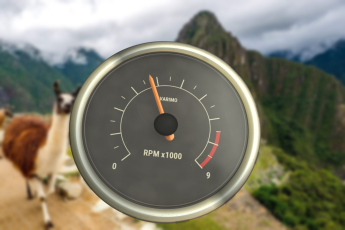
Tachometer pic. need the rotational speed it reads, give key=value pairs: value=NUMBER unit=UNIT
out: value=3750 unit=rpm
